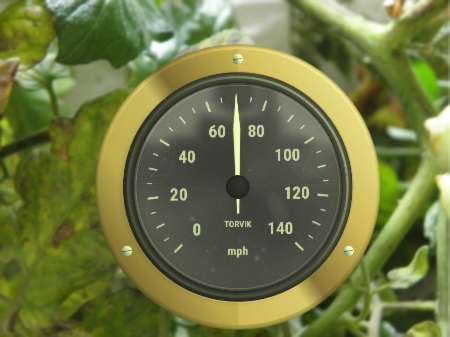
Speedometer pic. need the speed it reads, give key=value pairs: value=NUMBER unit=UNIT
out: value=70 unit=mph
